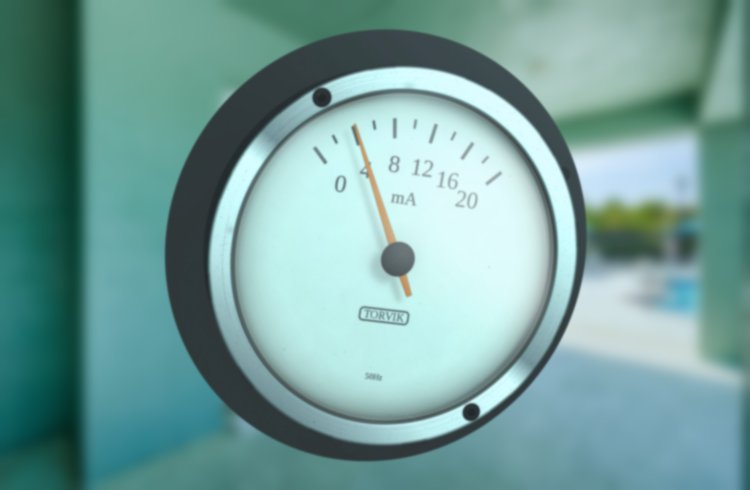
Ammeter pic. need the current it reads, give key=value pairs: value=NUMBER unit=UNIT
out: value=4 unit=mA
